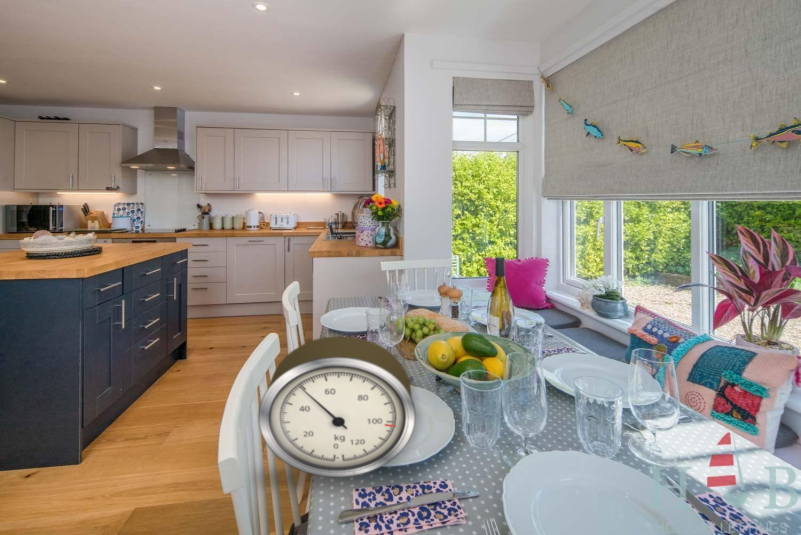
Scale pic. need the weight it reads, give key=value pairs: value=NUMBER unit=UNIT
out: value=50 unit=kg
